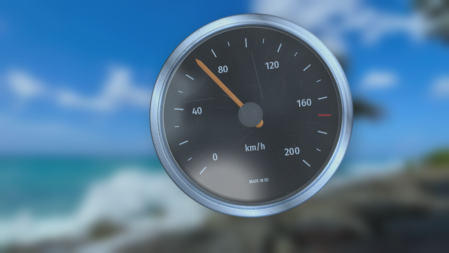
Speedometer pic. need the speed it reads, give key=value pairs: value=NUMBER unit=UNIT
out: value=70 unit=km/h
